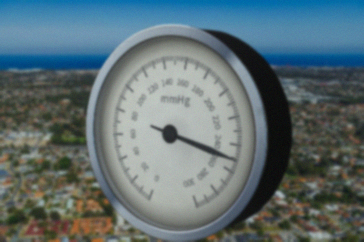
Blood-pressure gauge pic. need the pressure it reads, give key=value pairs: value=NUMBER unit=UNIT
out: value=250 unit=mmHg
